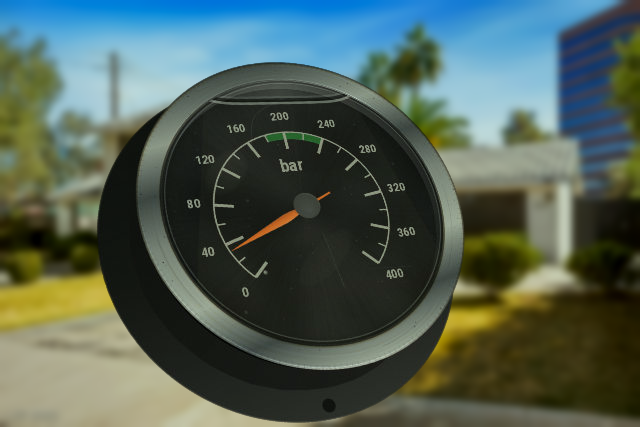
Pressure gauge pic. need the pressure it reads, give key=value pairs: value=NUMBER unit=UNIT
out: value=30 unit=bar
